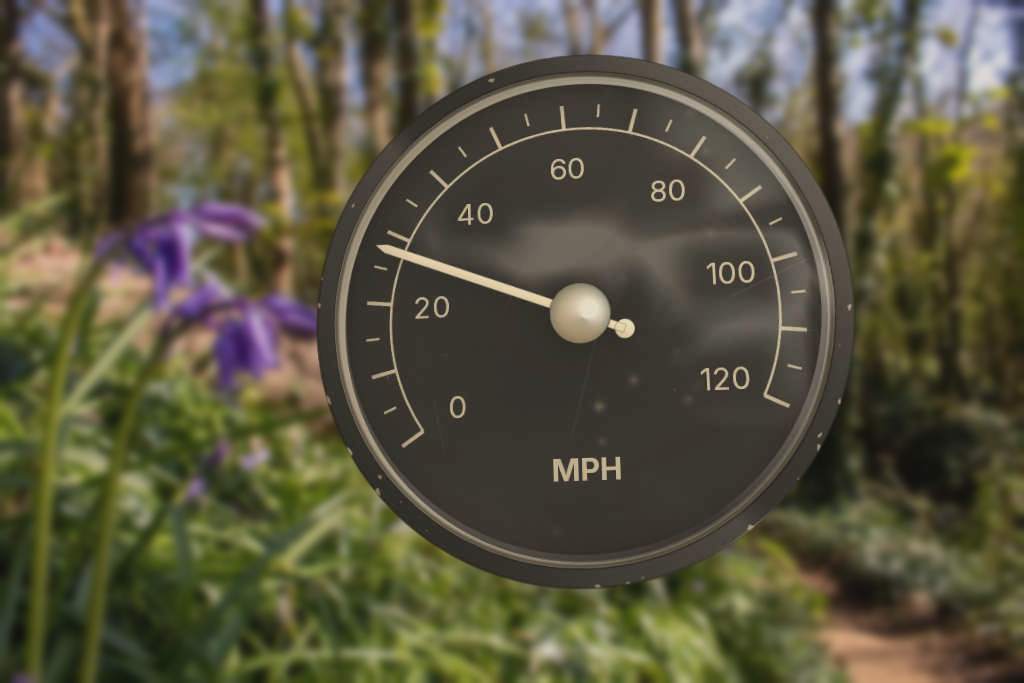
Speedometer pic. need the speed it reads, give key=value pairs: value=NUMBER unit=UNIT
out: value=27.5 unit=mph
